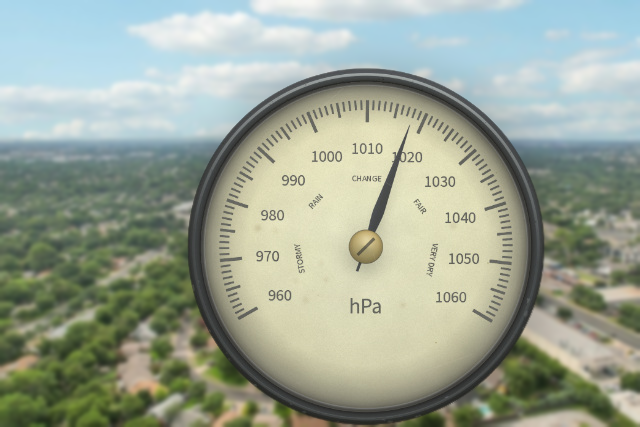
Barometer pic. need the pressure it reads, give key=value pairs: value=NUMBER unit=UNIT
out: value=1018 unit=hPa
